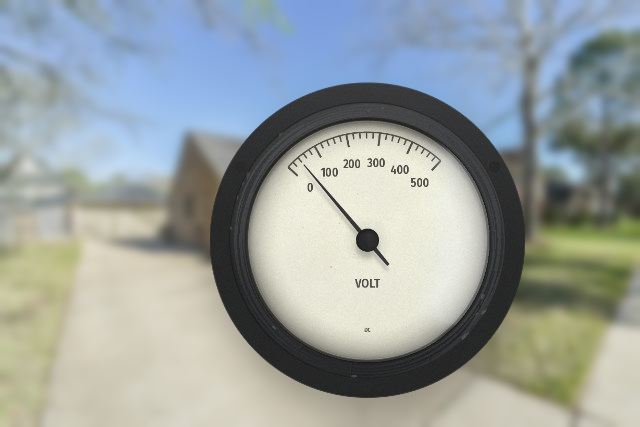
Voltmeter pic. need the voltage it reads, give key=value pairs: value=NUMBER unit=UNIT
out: value=40 unit=V
